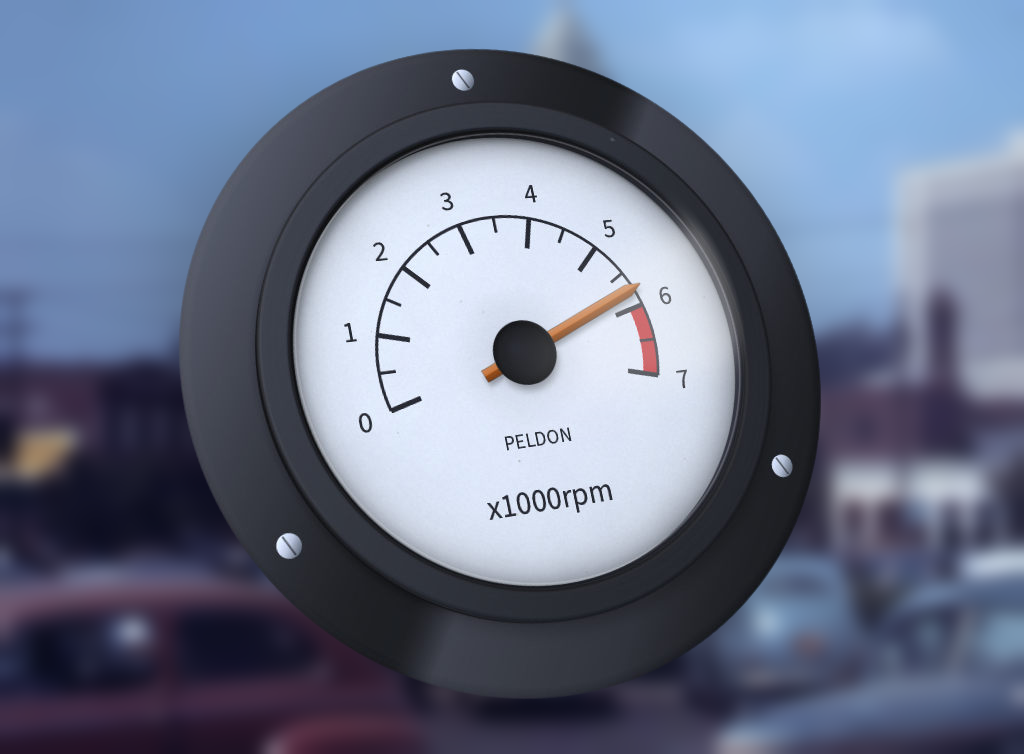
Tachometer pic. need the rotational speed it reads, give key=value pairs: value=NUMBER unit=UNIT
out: value=5750 unit=rpm
